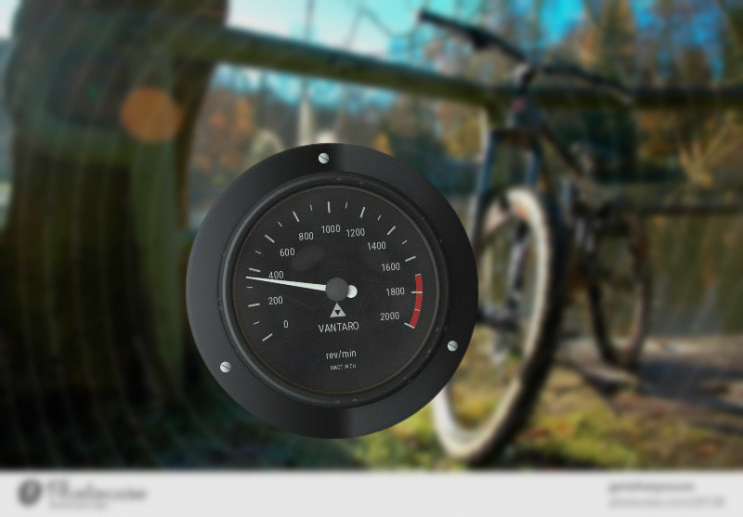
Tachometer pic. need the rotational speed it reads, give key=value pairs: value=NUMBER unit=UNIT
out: value=350 unit=rpm
